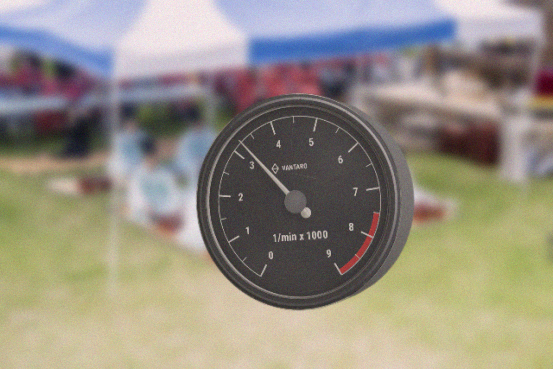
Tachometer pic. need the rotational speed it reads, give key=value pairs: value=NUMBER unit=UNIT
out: value=3250 unit=rpm
